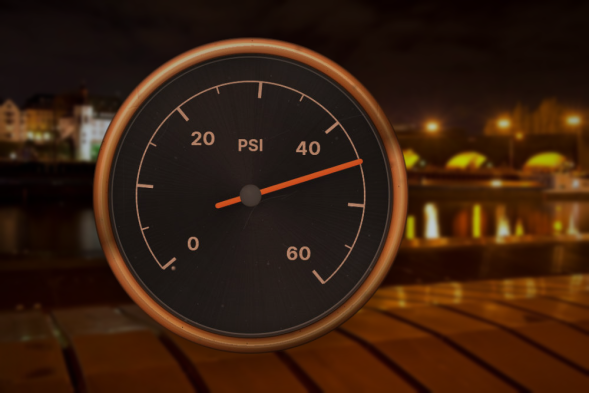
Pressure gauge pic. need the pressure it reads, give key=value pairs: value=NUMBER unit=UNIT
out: value=45 unit=psi
